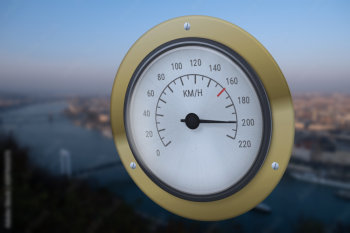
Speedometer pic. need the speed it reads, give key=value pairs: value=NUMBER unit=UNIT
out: value=200 unit=km/h
